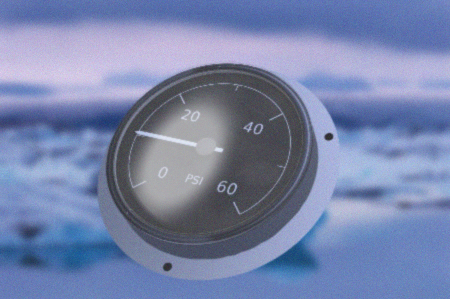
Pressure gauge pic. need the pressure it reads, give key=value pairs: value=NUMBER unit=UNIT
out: value=10 unit=psi
